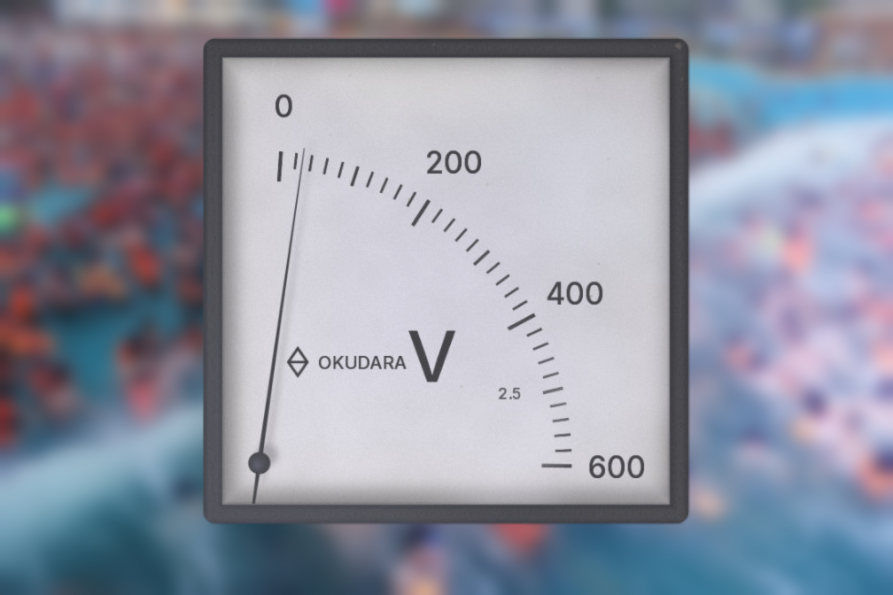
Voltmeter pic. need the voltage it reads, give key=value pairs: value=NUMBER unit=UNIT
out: value=30 unit=V
